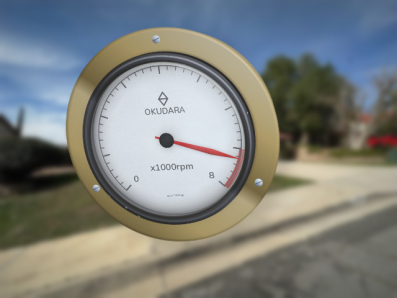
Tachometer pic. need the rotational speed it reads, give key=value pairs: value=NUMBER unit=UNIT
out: value=7200 unit=rpm
